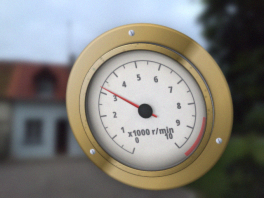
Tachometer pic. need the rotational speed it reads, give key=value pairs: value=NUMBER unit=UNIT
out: value=3250 unit=rpm
